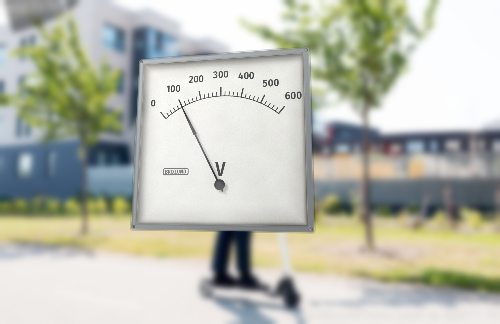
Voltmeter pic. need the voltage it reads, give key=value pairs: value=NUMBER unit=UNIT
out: value=100 unit=V
